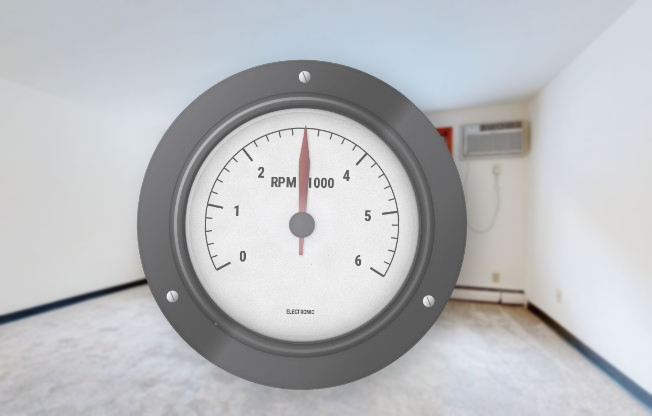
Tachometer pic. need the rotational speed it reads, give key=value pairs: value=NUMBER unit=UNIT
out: value=3000 unit=rpm
